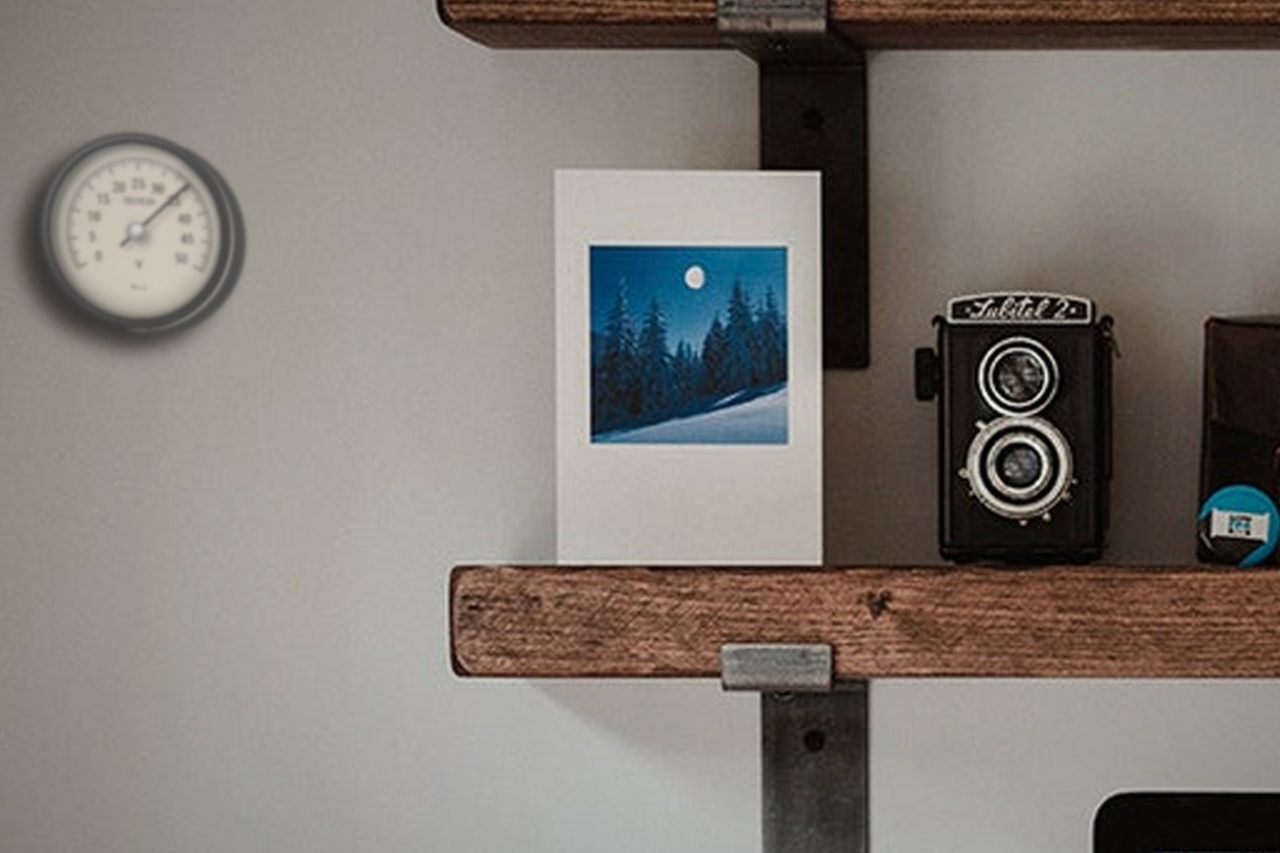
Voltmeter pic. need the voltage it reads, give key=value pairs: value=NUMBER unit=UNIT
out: value=35 unit=V
